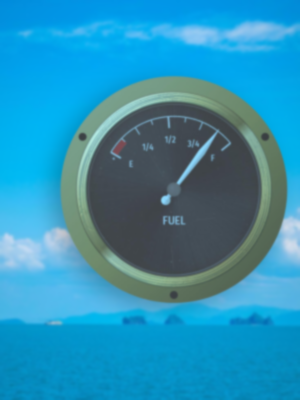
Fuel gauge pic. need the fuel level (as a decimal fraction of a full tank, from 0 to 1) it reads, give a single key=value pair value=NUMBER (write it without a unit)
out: value=0.875
